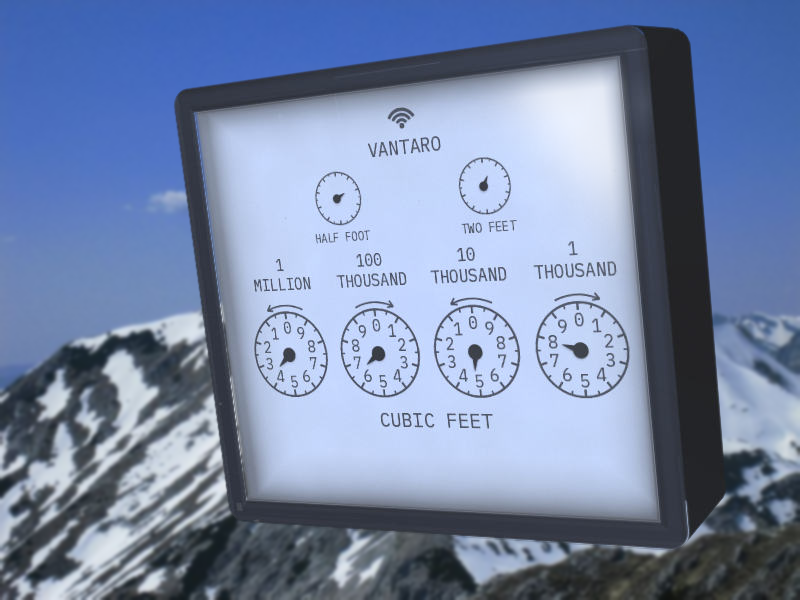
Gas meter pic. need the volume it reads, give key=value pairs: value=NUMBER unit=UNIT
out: value=364800 unit=ft³
